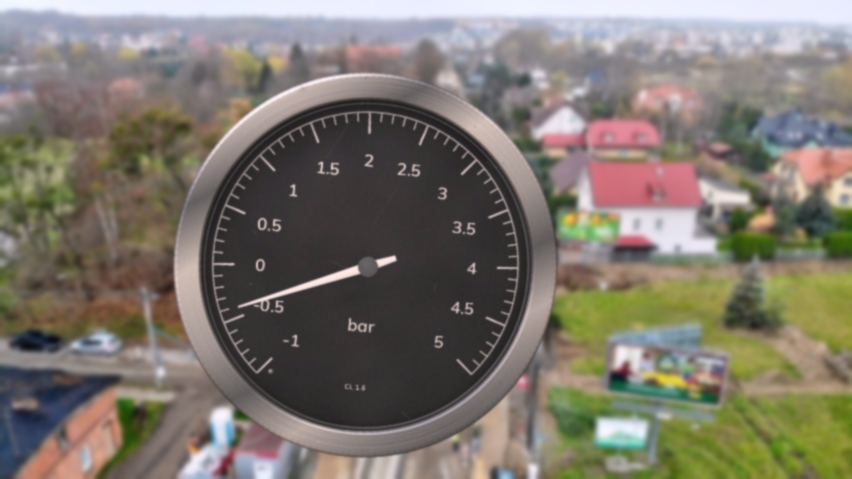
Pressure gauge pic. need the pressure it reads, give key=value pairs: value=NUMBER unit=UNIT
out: value=-0.4 unit=bar
